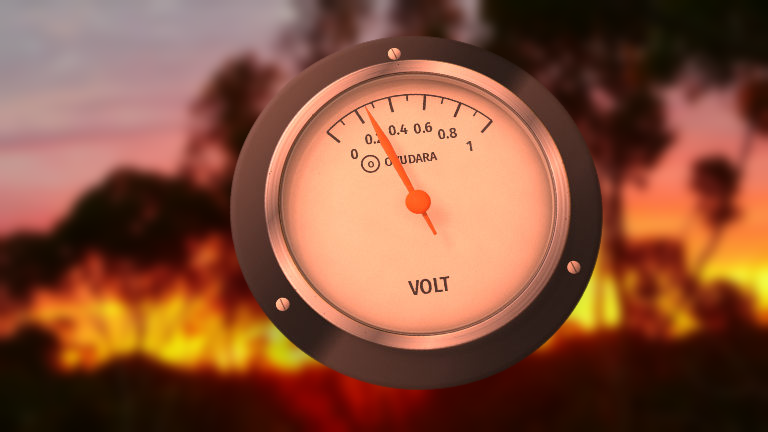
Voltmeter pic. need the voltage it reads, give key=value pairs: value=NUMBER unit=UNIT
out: value=0.25 unit=V
